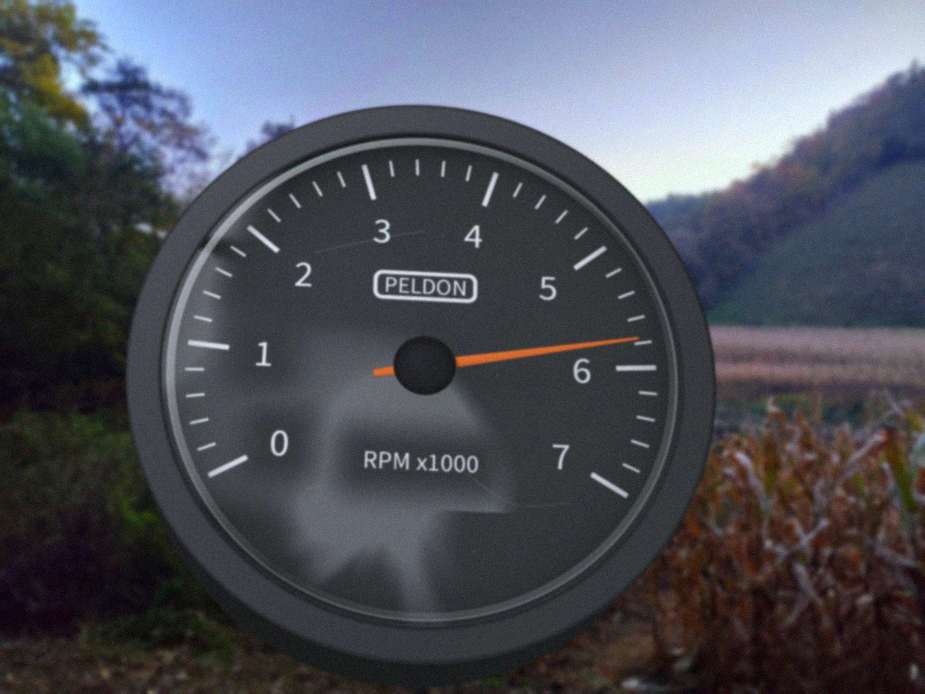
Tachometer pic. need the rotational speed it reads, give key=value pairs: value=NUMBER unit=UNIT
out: value=5800 unit=rpm
